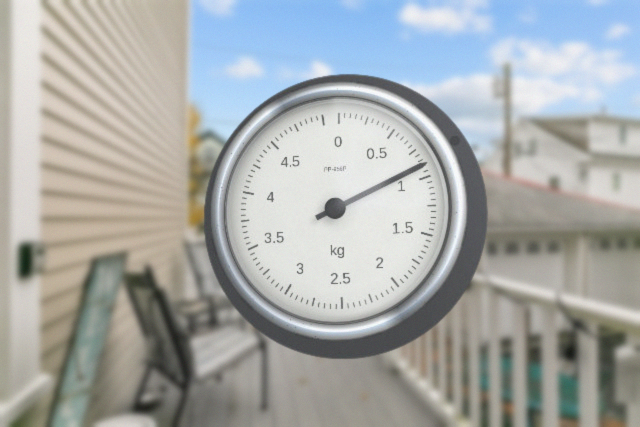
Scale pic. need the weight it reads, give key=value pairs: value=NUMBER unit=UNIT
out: value=0.9 unit=kg
